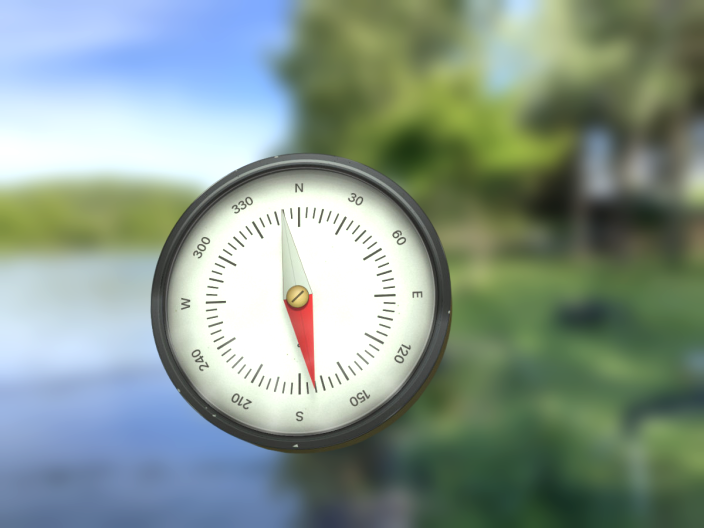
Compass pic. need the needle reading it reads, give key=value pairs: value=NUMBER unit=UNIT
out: value=170 unit=°
